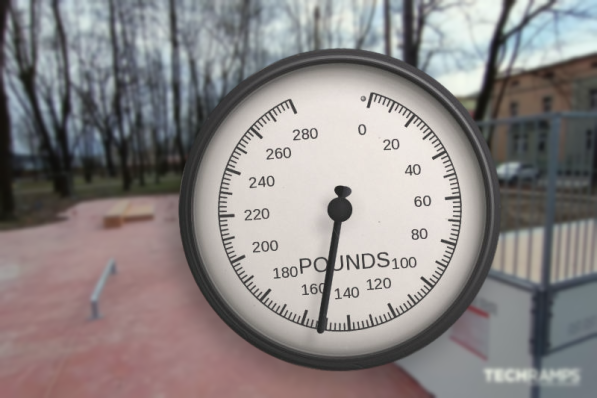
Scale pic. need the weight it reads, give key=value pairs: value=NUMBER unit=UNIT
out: value=152 unit=lb
